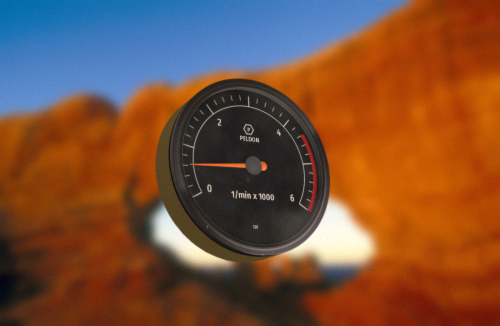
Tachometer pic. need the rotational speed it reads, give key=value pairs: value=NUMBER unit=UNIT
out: value=600 unit=rpm
